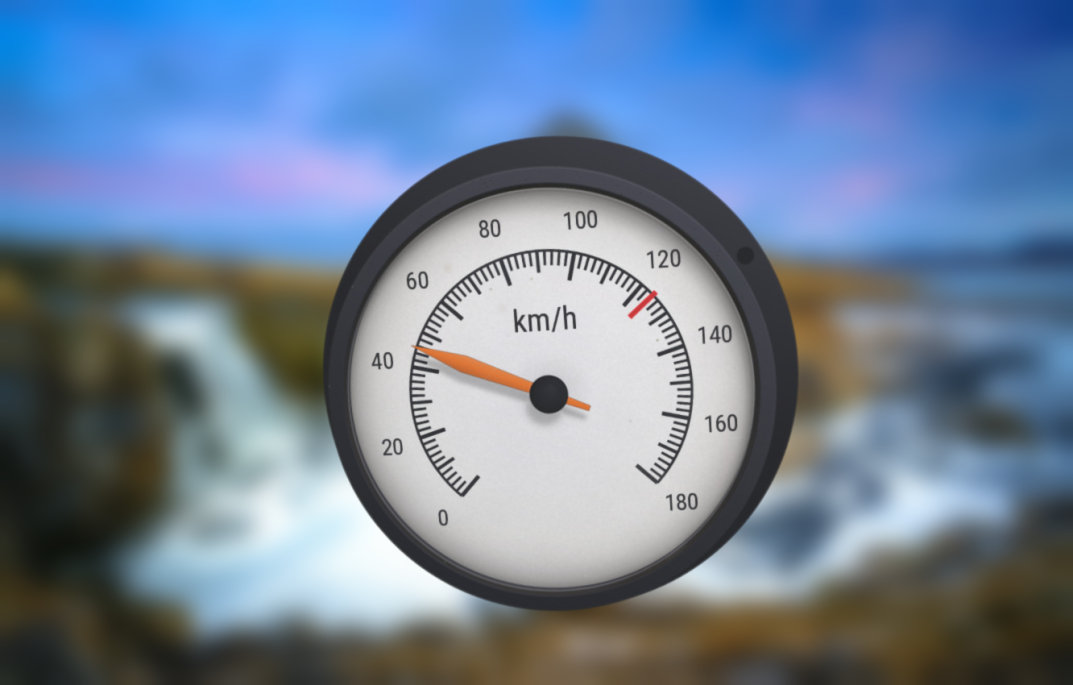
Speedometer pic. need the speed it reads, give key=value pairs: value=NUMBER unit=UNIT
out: value=46 unit=km/h
